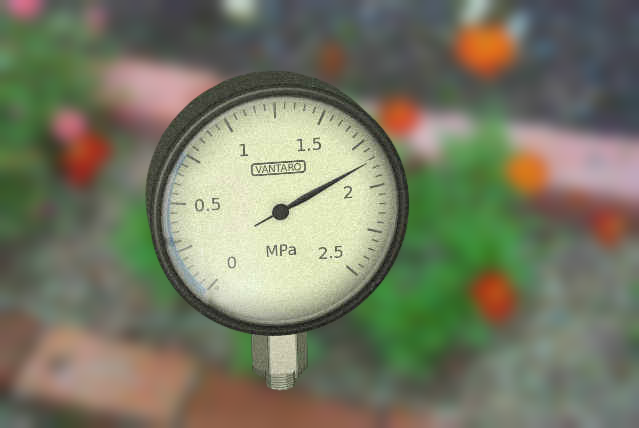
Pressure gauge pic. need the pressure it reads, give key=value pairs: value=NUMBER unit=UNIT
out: value=1.85 unit=MPa
